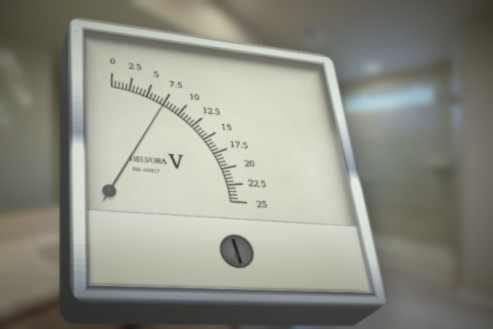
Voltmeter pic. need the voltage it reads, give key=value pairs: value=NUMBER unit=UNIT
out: value=7.5 unit=V
